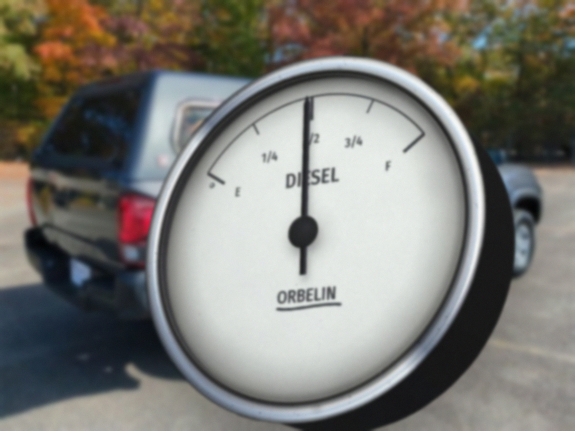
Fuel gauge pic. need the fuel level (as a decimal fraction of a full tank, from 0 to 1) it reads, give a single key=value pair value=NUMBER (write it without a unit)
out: value=0.5
